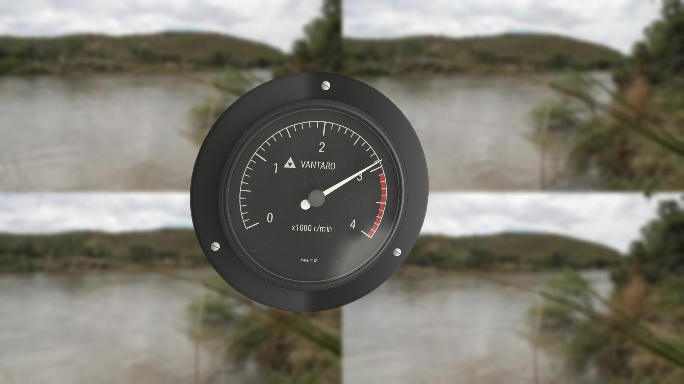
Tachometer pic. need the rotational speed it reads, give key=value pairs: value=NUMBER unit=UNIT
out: value=2900 unit=rpm
